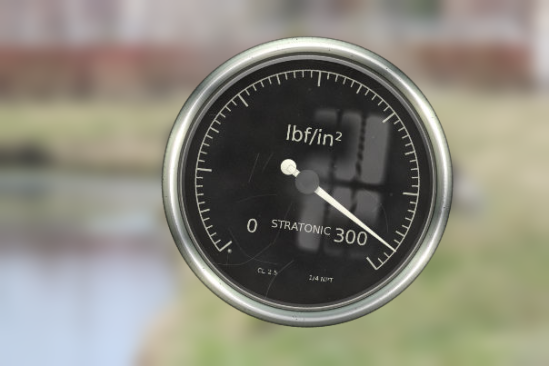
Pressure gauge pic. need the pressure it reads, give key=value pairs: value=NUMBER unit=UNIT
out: value=285 unit=psi
